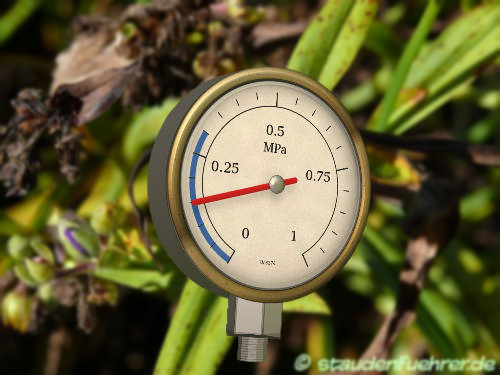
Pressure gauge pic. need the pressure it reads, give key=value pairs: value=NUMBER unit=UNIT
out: value=0.15 unit=MPa
